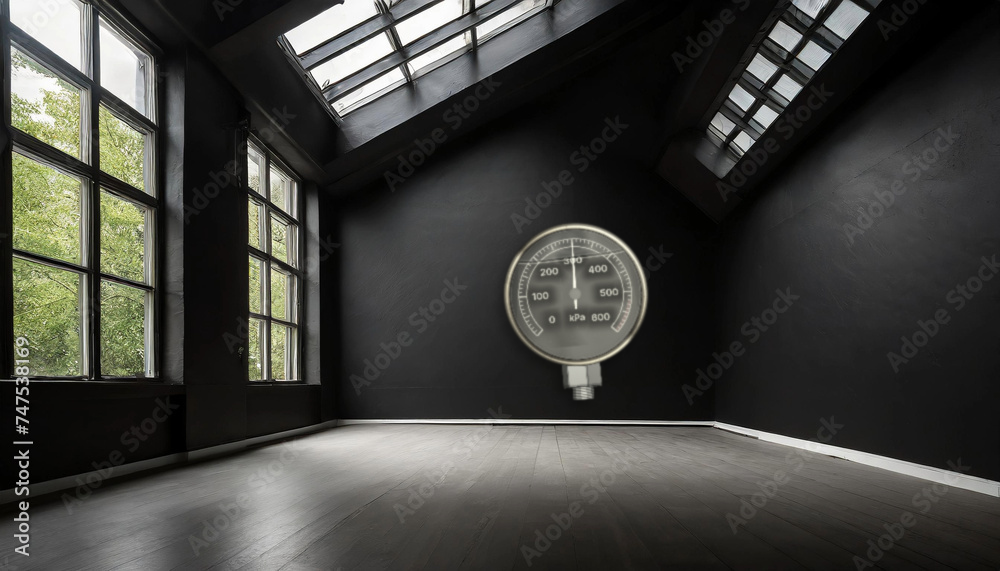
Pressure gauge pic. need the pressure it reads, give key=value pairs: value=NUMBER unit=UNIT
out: value=300 unit=kPa
